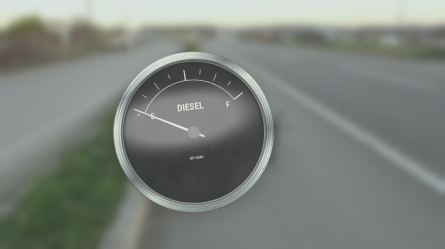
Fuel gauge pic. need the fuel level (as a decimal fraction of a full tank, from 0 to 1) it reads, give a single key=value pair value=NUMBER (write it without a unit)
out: value=0
